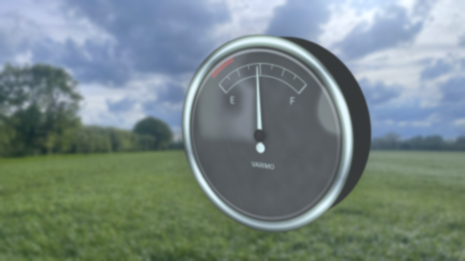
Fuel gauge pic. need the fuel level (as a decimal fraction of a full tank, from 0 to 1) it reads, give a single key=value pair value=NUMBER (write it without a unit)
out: value=0.5
